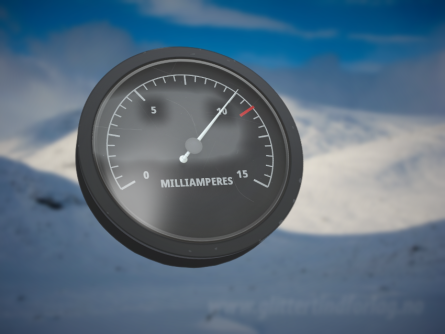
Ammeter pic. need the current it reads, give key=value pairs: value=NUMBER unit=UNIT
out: value=10 unit=mA
